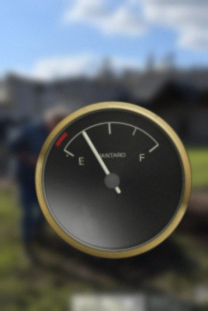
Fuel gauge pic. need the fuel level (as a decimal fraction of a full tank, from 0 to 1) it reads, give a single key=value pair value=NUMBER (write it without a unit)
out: value=0.25
